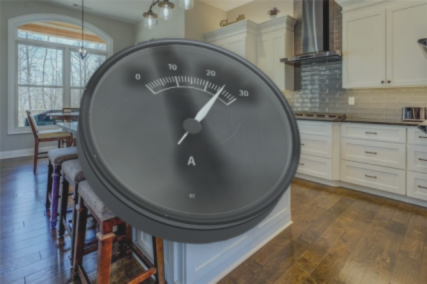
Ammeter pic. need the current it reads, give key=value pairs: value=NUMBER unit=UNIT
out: value=25 unit=A
